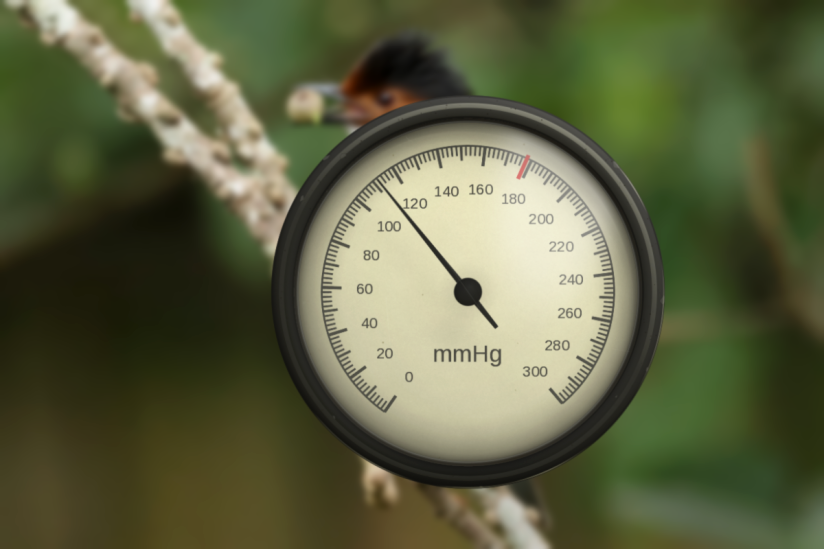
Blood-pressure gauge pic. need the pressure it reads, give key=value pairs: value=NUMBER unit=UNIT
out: value=112 unit=mmHg
